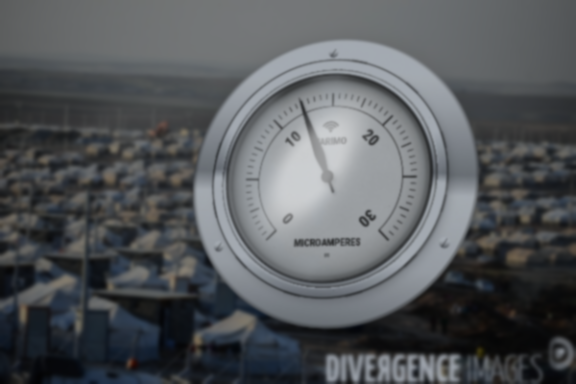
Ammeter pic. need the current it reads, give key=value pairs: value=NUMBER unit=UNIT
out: value=12.5 unit=µA
